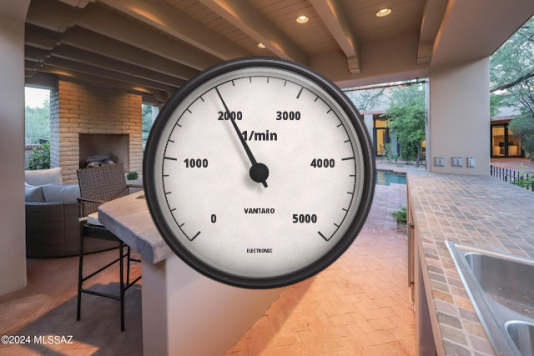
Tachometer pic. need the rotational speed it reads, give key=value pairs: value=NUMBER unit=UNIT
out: value=2000 unit=rpm
